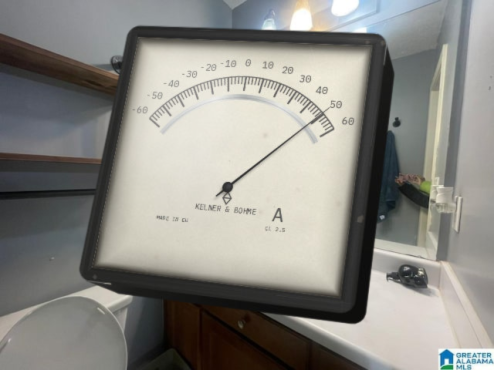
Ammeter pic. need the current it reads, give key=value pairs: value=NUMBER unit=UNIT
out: value=50 unit=A
